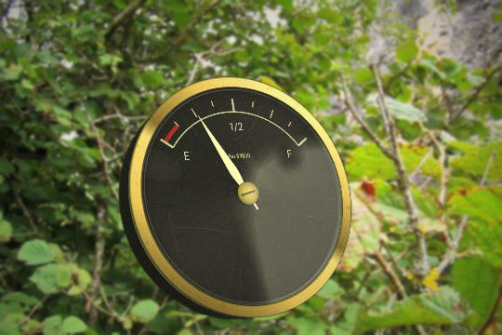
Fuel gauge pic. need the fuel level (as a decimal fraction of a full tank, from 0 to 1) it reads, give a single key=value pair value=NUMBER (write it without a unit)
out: value=0.25
